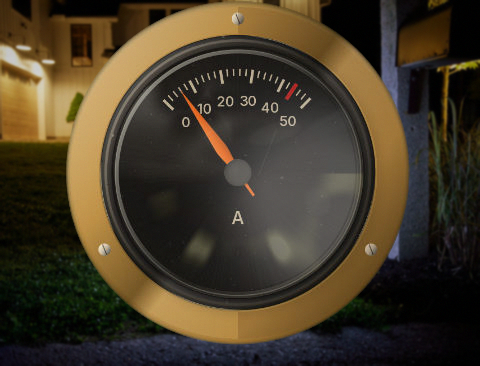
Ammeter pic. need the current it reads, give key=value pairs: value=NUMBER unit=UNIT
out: value=6 unit=A
